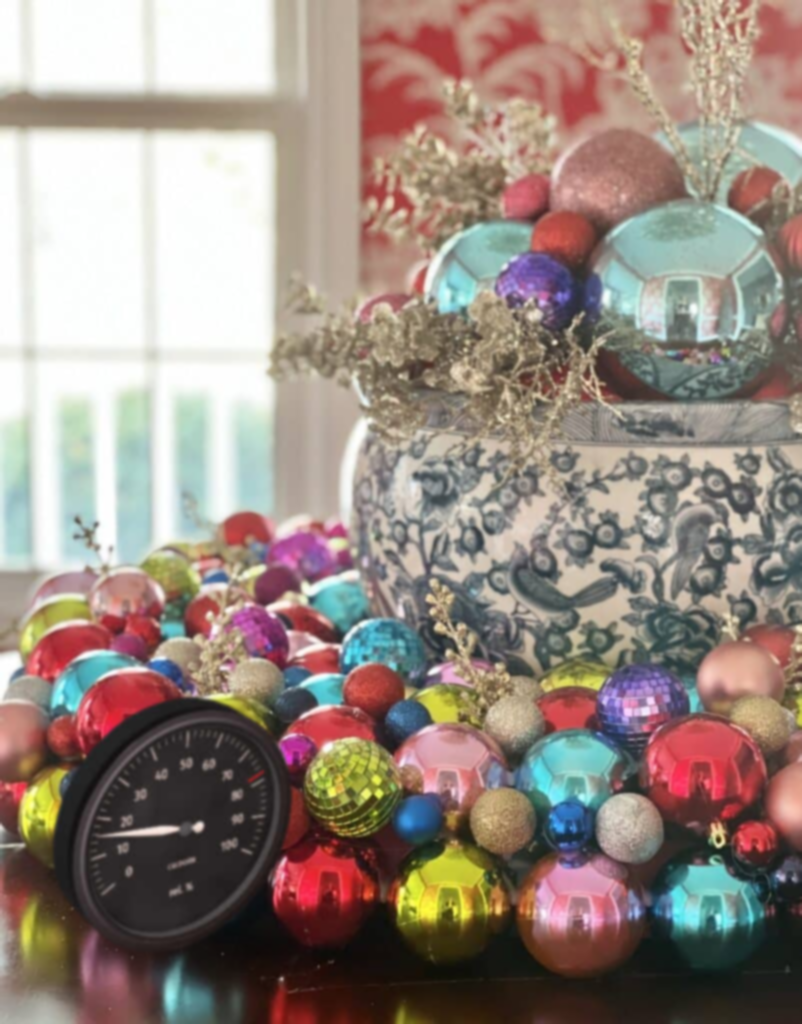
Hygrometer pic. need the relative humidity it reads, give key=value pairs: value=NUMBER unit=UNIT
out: value=16 unit=%
